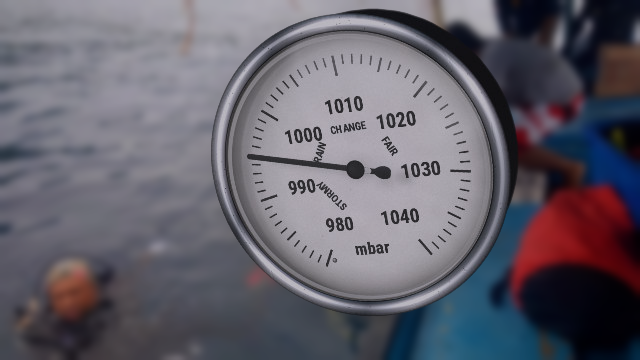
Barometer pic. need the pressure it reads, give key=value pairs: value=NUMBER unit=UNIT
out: value=995 unit=mbar
